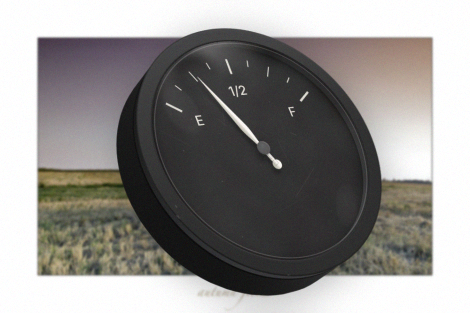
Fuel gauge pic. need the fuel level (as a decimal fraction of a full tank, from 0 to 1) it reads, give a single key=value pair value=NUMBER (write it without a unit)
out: value=0.25
